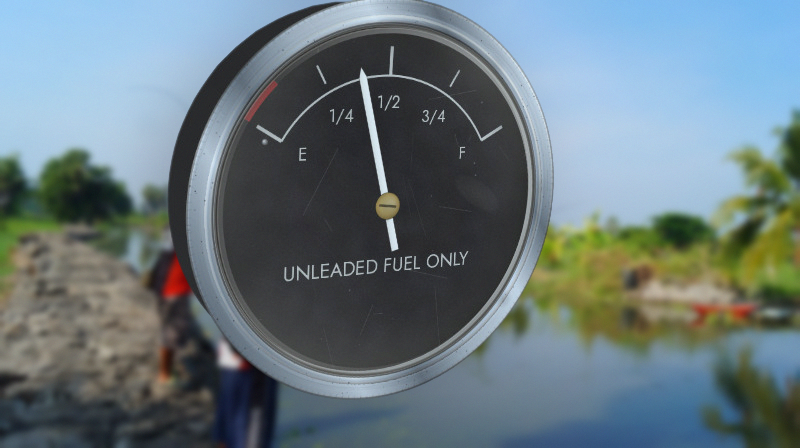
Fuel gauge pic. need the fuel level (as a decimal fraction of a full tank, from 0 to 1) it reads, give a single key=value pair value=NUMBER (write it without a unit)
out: value=0.375
